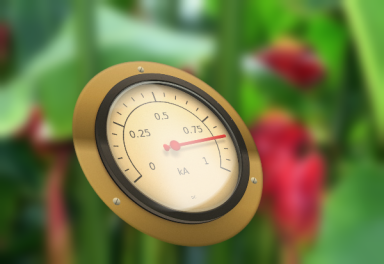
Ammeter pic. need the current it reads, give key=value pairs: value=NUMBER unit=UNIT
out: value=0.85 unit=kA
